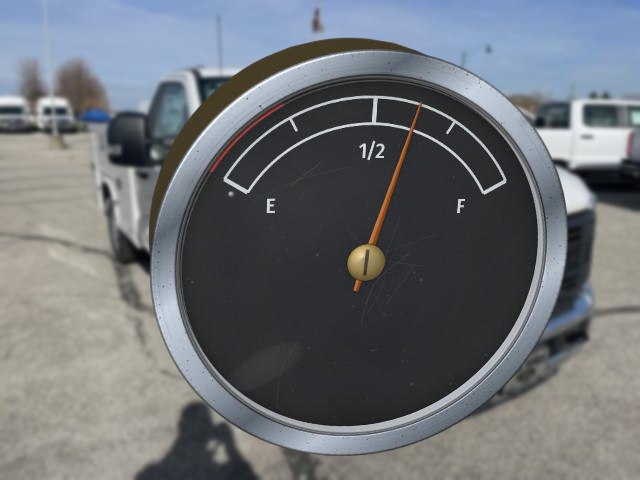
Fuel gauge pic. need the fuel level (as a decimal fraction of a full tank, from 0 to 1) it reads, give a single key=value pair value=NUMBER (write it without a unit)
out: value=0.625
